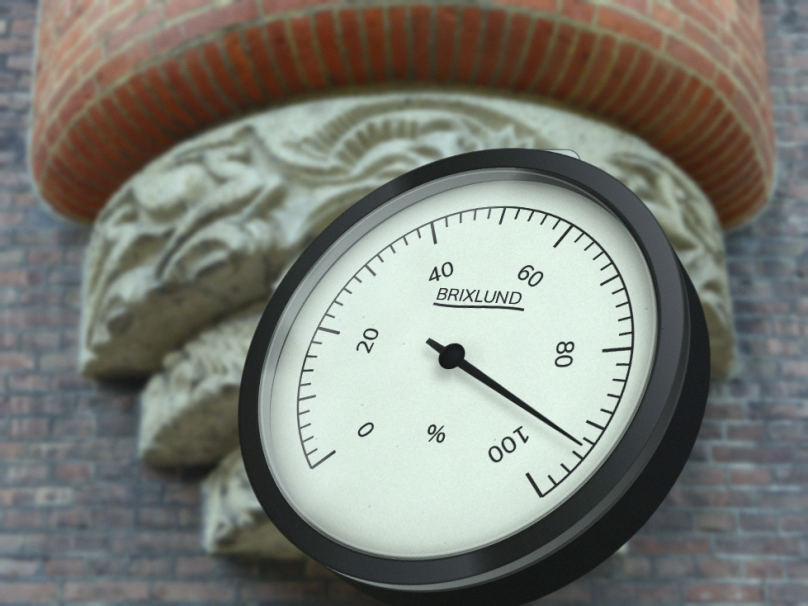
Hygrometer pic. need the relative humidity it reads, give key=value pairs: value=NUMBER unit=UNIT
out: value=93 unit=%
